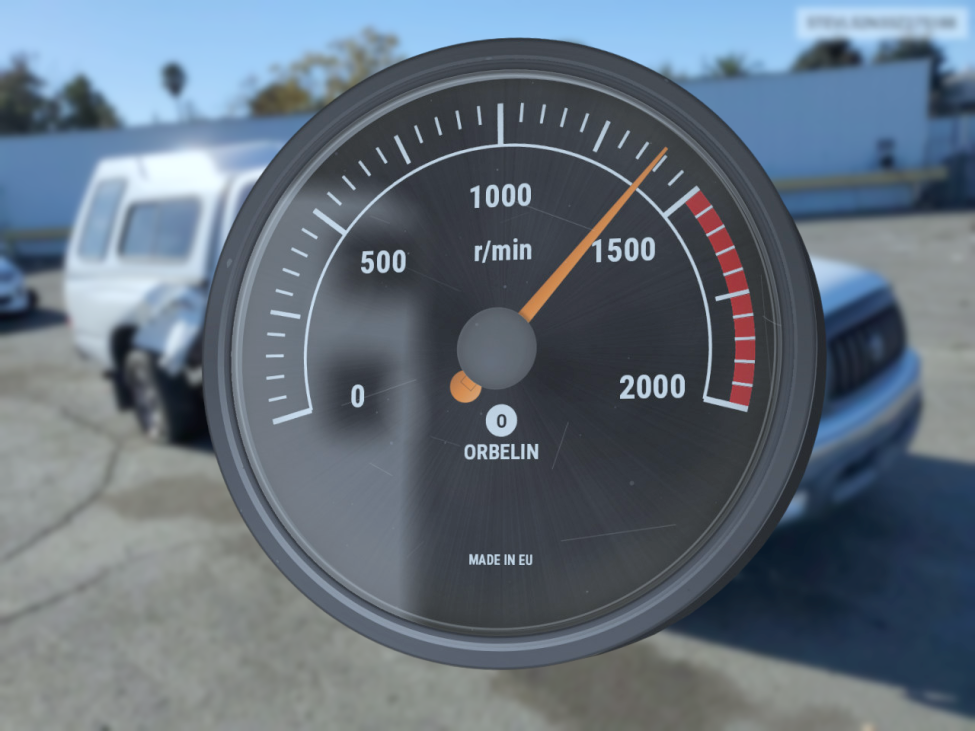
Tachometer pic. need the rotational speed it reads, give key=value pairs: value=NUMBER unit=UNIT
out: value=1400 unit=rpm
